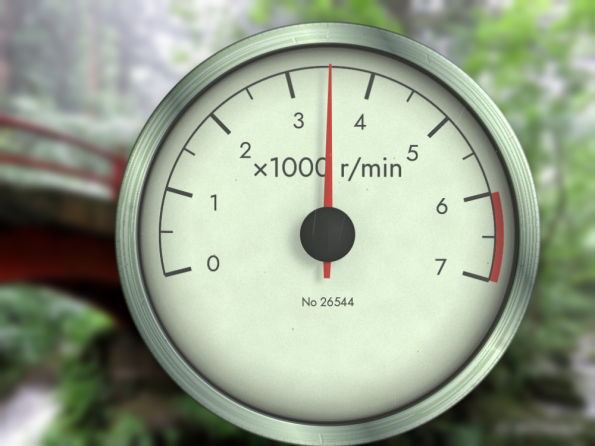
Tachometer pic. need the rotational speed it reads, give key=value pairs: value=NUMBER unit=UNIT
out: value=3500 unit=rpm
